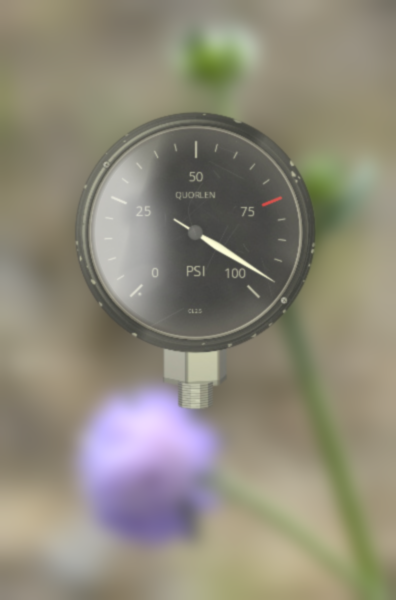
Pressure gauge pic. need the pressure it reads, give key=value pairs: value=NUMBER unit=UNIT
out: value=95 unit=psi
